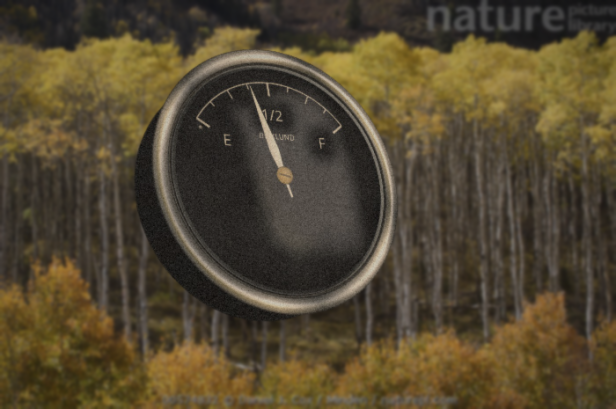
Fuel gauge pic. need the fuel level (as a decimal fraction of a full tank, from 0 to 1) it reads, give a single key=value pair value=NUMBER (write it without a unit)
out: value=0.375
